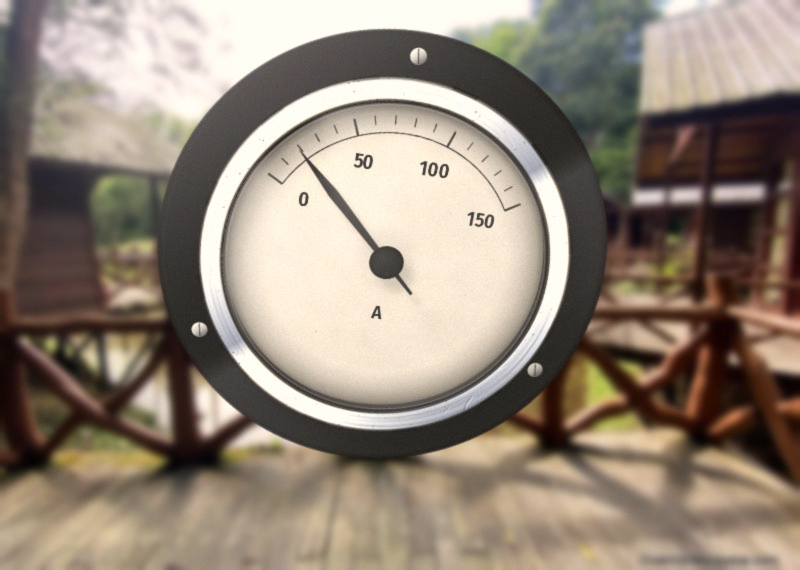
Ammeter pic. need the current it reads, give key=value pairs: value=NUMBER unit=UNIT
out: value=20 unit=A
